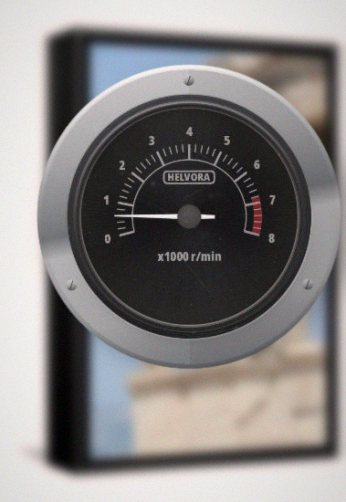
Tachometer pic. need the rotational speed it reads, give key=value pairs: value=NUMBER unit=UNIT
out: value=600 unit=rpm
